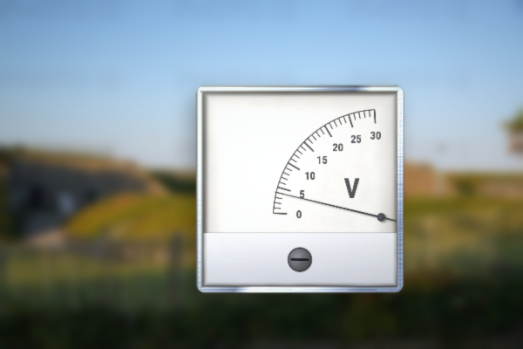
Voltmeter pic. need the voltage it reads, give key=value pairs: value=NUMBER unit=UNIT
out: value=4 unit=V
